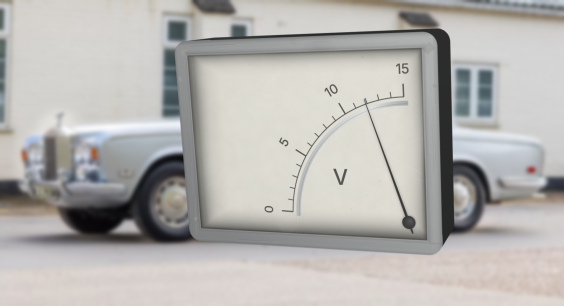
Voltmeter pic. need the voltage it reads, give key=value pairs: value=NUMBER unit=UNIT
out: value=12 unit=V
